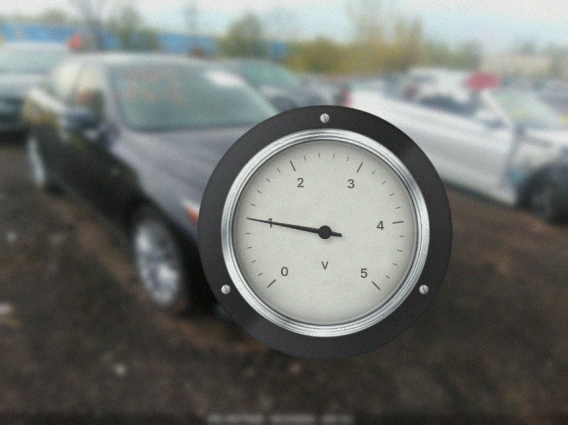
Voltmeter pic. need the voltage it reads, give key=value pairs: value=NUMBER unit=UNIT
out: value=1 unit=V
